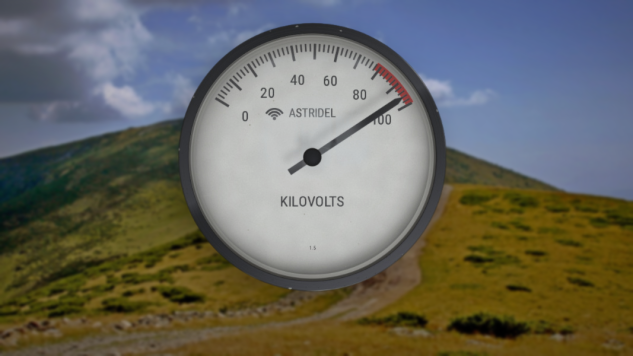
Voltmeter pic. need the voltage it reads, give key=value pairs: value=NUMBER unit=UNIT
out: value=96 unit=kV
